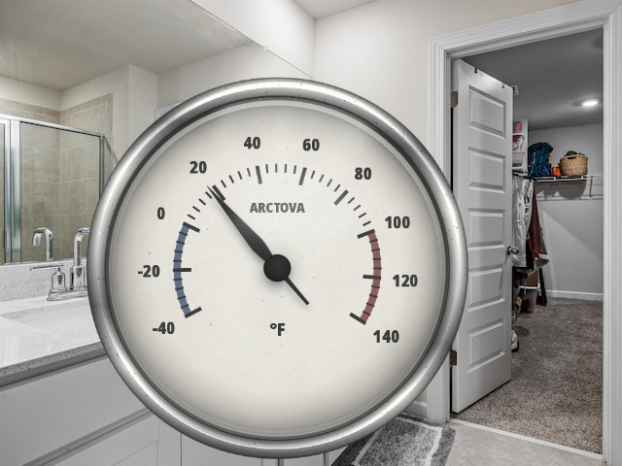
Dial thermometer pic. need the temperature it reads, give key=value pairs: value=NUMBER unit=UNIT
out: value=18 unit=°F
